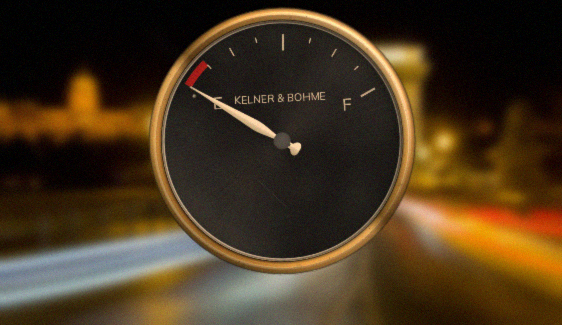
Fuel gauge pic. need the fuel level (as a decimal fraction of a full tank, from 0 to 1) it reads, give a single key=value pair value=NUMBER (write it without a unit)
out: value=0
